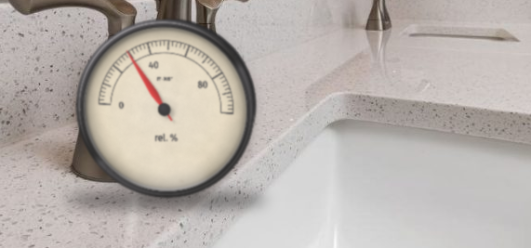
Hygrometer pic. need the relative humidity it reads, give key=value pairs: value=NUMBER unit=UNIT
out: value=30 unit=%
